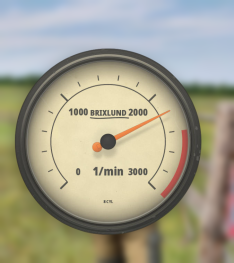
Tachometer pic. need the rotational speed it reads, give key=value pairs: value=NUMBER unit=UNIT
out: value=2200 unit=rpm
